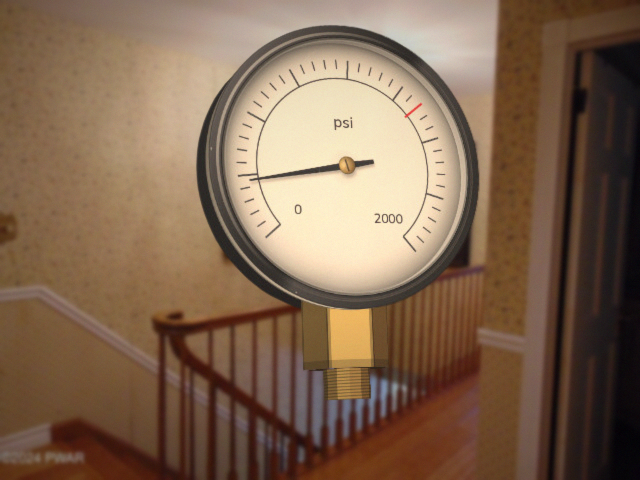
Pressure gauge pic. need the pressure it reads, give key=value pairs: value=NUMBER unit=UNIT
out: value=225 unit=psi
